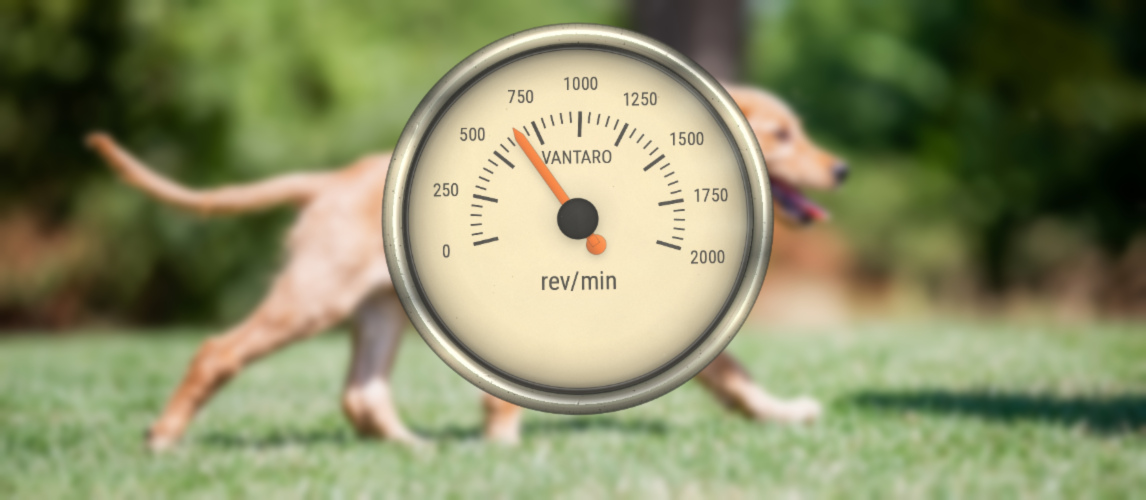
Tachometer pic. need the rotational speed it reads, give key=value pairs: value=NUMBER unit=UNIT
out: value=650 unit=rpm
